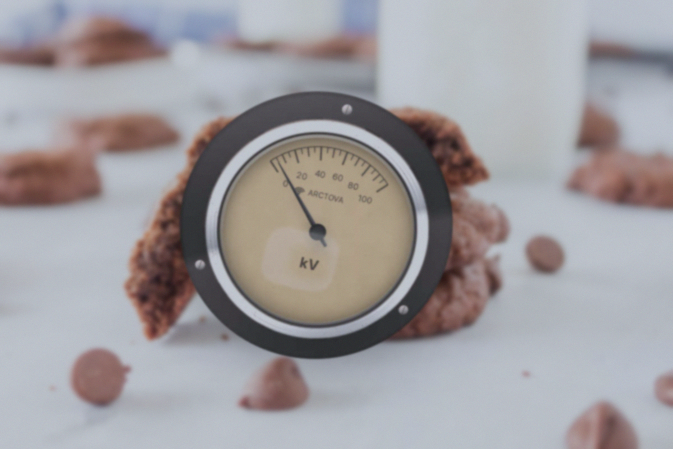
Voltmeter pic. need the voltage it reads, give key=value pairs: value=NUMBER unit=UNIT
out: value=5 unit=kV
